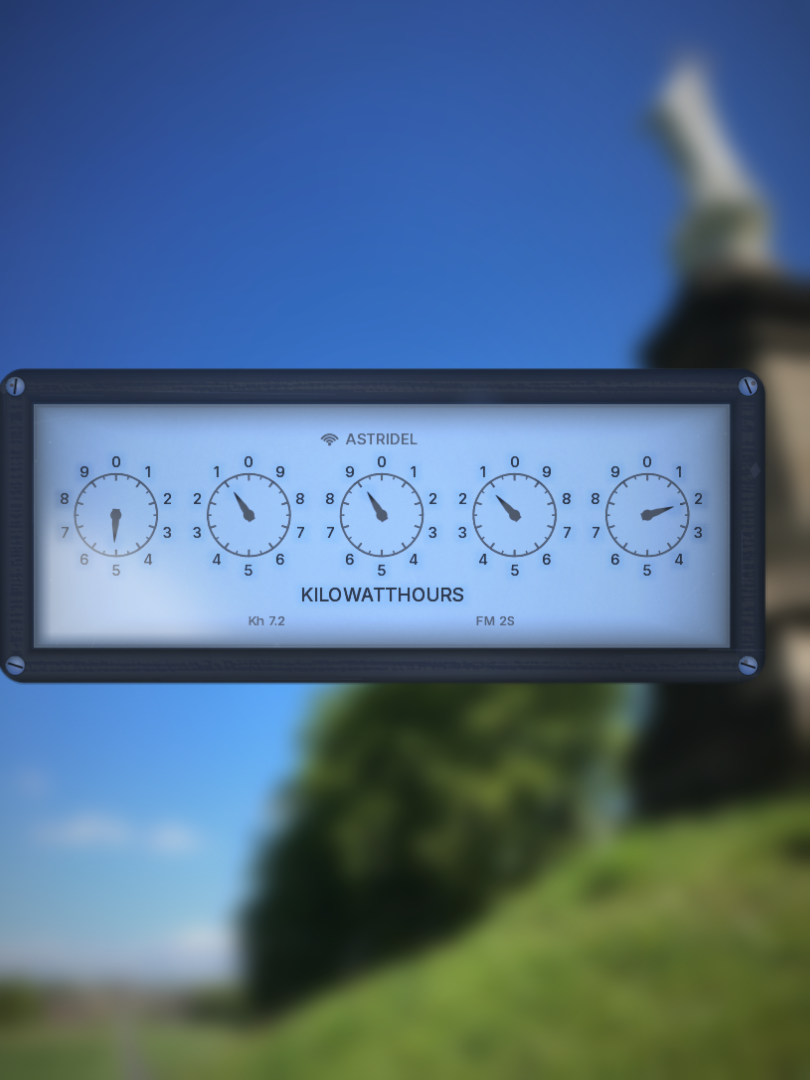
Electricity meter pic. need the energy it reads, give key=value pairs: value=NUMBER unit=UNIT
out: value=50912 unit=kWh
